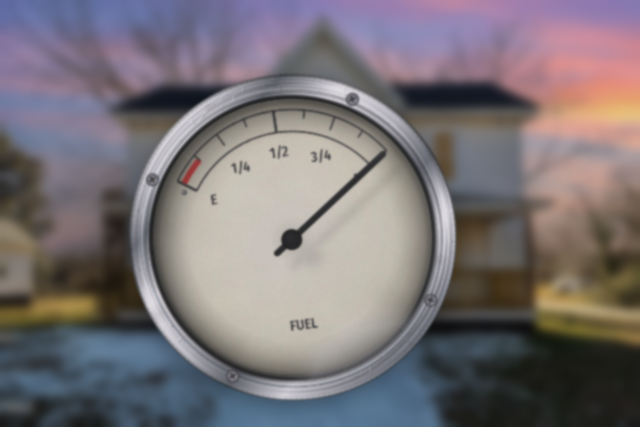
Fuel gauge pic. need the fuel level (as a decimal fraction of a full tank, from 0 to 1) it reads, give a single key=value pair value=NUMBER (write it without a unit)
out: value=1
